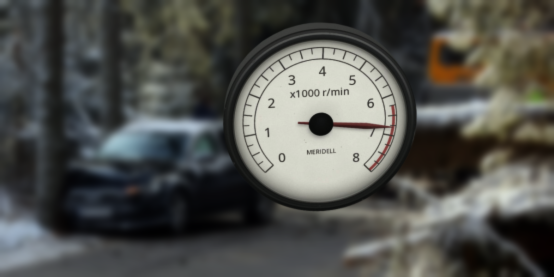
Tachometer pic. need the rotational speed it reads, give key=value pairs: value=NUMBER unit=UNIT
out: value=6750 unit=rpm
